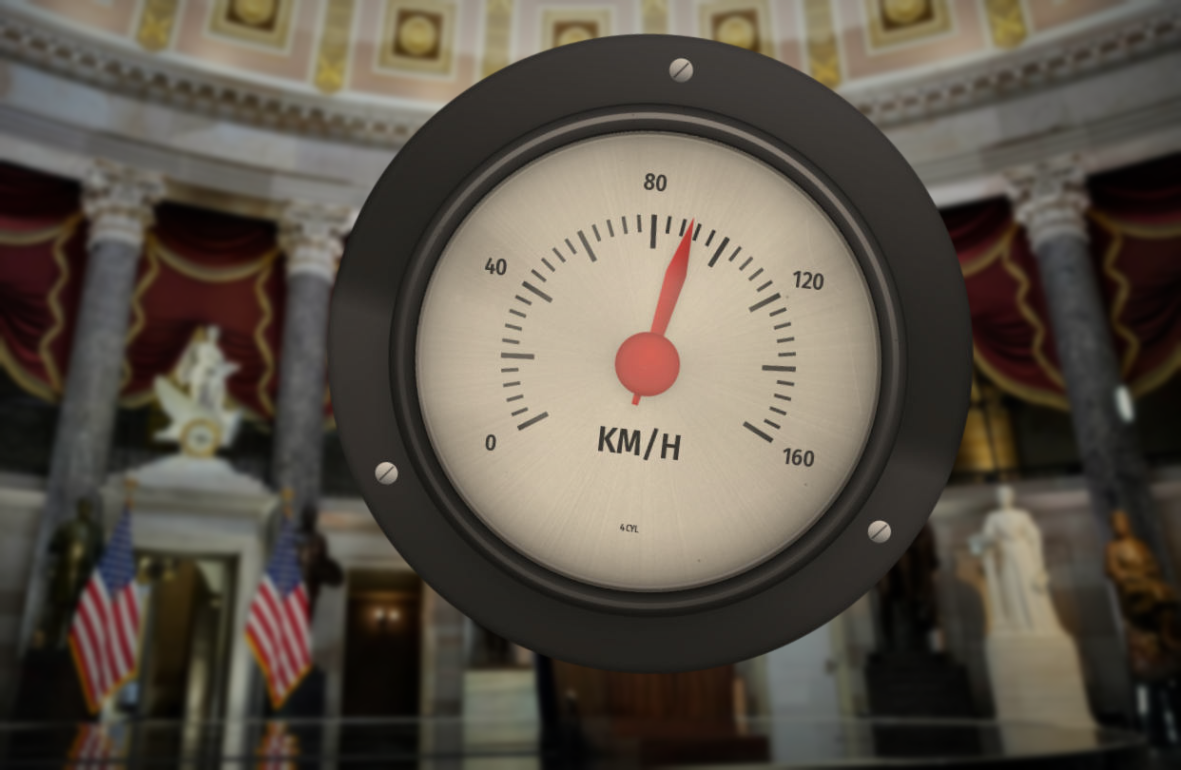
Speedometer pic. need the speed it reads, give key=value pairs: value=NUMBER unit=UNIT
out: value=90 unit=km/h
